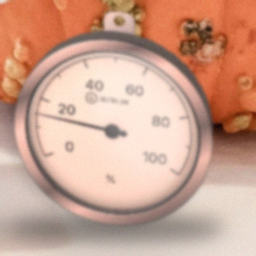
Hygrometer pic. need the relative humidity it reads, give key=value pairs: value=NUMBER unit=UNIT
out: value=15 unit=%
